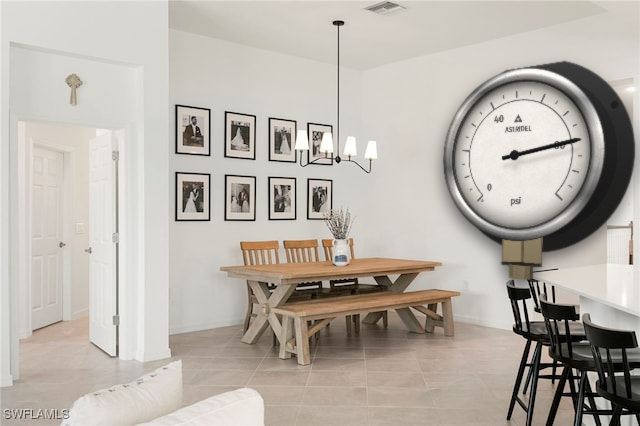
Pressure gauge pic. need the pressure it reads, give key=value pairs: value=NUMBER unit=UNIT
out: value=80 unit=psi
